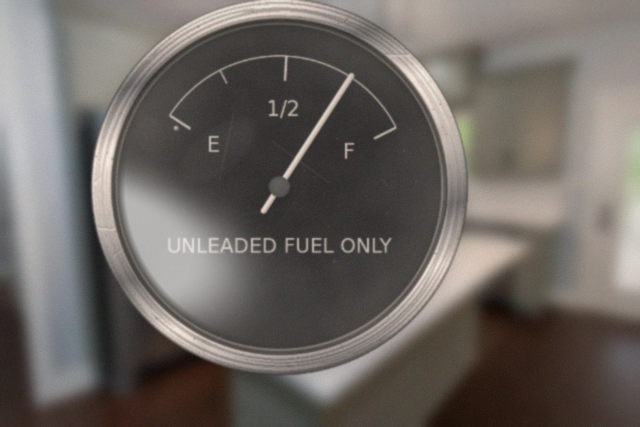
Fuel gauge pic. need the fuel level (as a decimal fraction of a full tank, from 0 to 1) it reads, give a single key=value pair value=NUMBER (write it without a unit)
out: value=0.75
